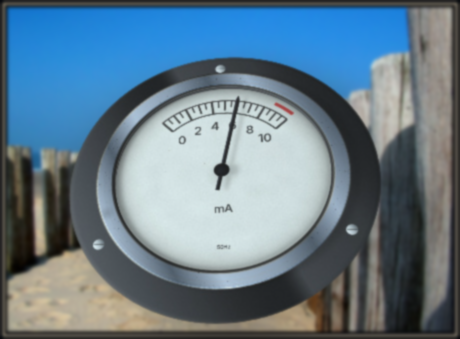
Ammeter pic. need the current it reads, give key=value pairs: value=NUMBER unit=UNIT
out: value=6 unit=mA
